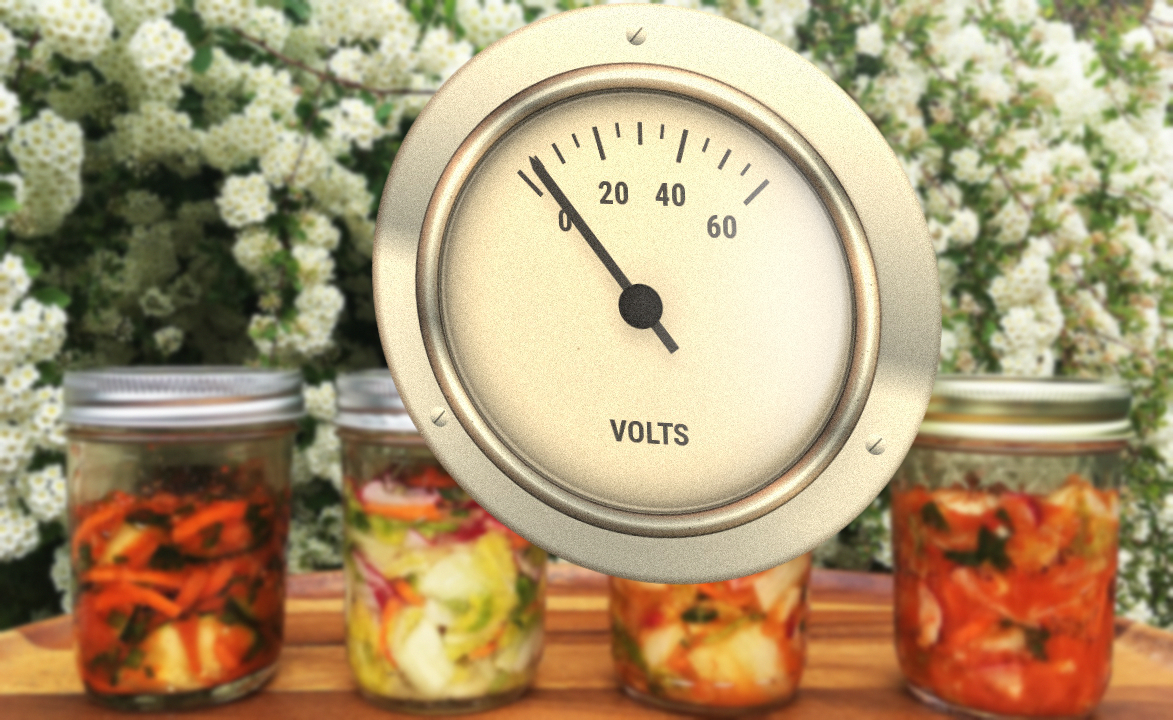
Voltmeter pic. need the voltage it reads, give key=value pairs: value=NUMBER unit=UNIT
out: value=5 unit=V
